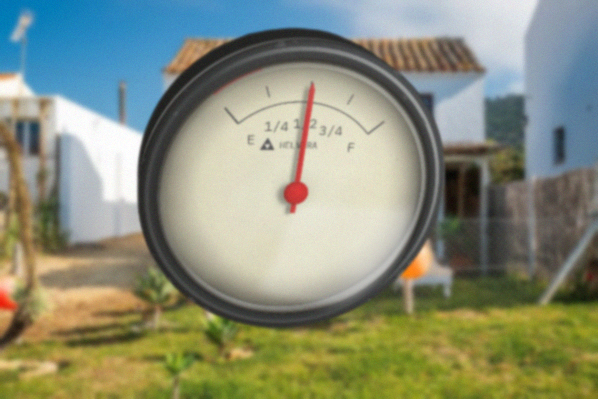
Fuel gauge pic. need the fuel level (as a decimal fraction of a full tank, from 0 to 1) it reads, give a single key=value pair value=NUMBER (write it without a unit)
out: value=0.5
